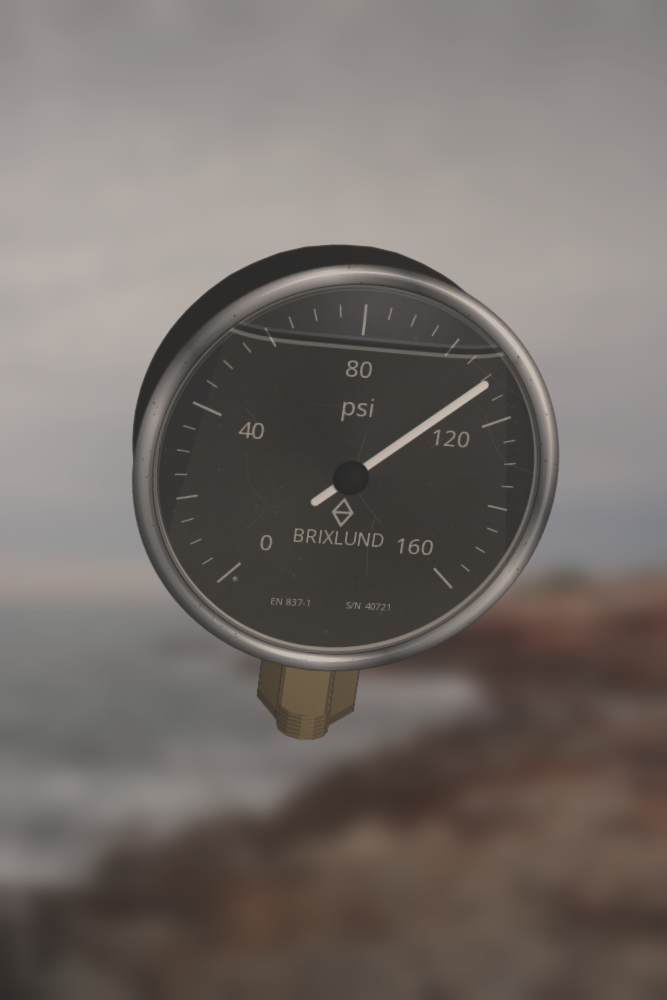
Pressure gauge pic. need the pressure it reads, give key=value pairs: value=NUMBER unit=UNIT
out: value=110 unit=psi
